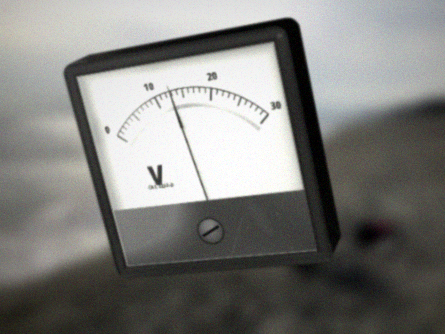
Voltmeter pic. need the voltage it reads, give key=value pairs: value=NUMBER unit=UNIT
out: value=13 unit=V
